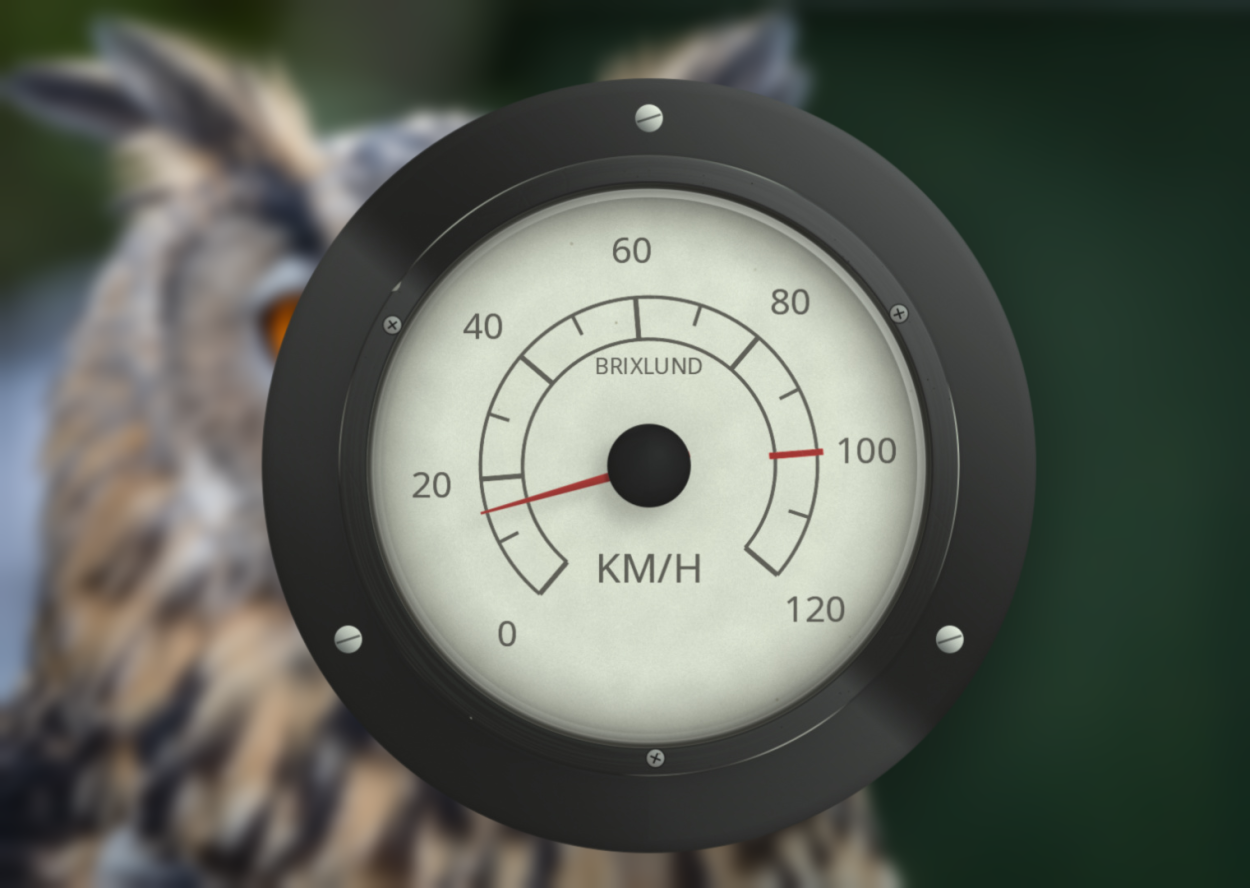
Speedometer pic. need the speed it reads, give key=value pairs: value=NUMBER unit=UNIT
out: value=15 unit=km/h
